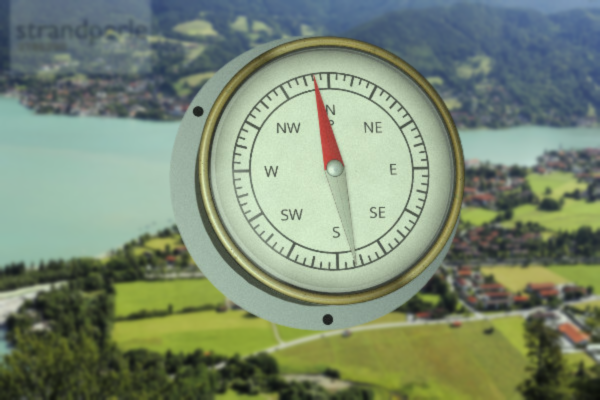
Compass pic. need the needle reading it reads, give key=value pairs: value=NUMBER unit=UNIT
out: value=350 unit=°
